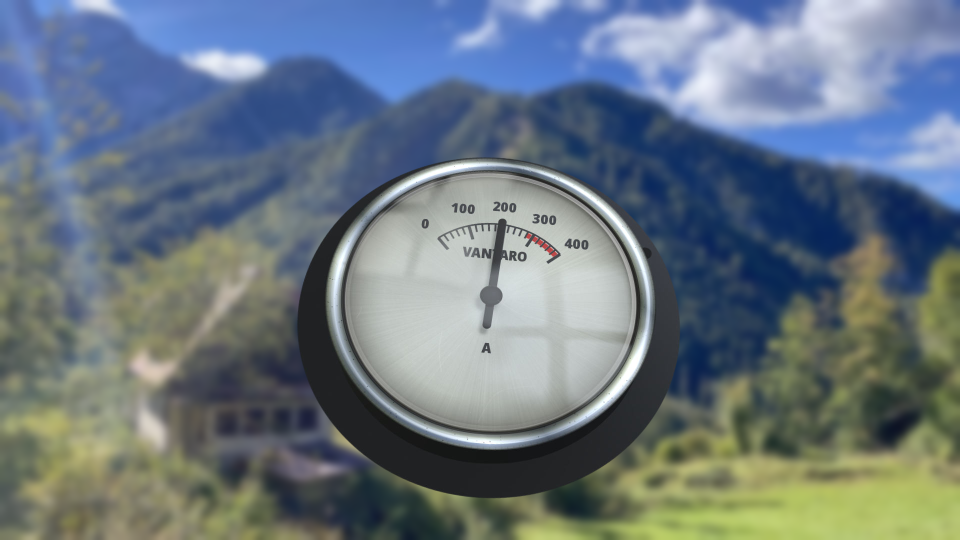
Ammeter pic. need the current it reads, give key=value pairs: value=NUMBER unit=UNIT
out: value=200 unit=A
